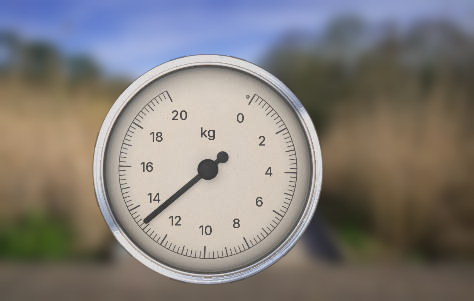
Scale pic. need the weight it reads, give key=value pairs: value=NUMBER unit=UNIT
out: value=13.2 unit=kg
